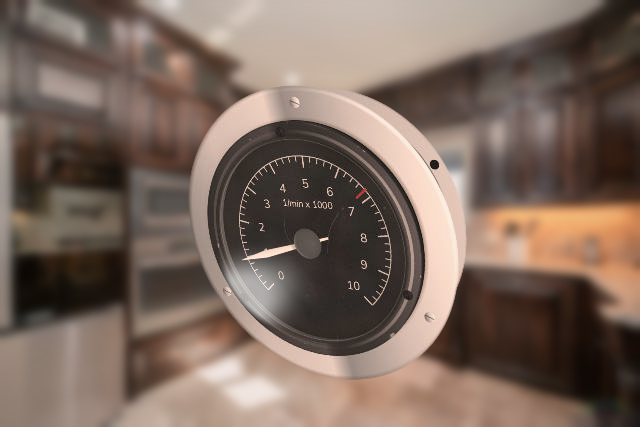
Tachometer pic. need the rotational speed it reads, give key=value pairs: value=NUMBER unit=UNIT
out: value=1000 unit=rpm
